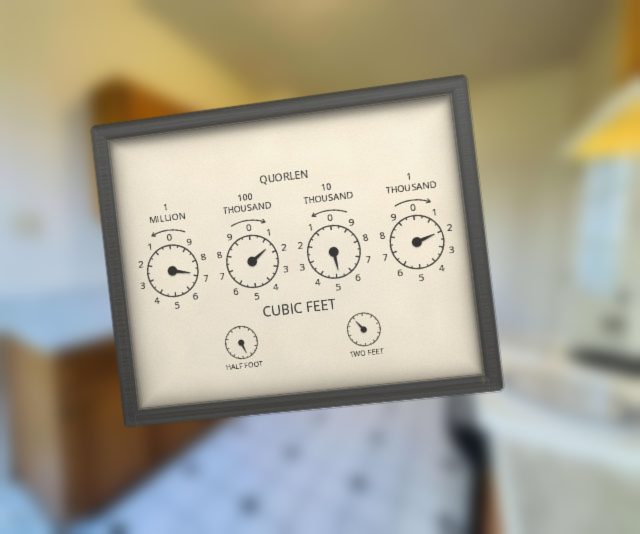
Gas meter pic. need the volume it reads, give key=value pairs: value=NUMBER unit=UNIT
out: value=715200 unit=ft³
